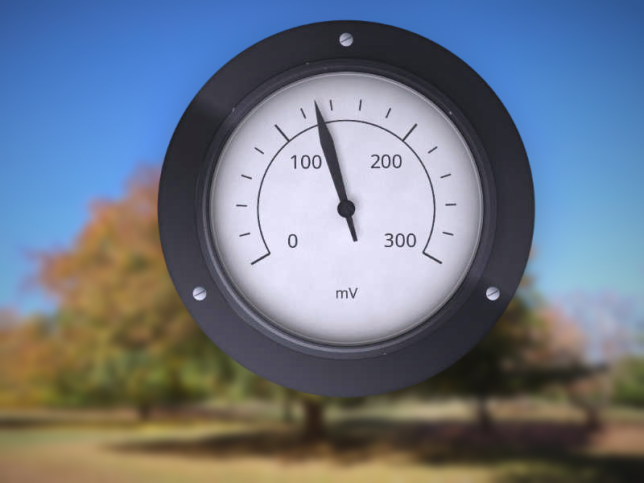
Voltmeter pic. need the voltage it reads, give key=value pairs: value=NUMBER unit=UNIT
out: value=130 unit=mV
